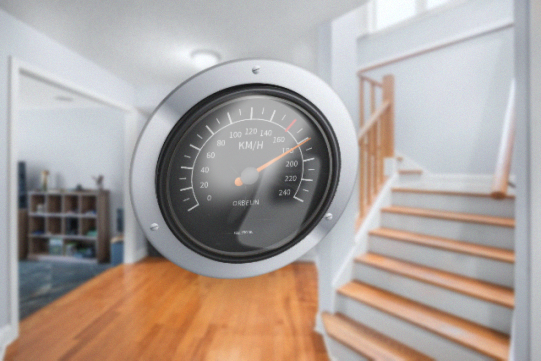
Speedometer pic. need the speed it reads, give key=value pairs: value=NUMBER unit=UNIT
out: value=180 unit=km/h
